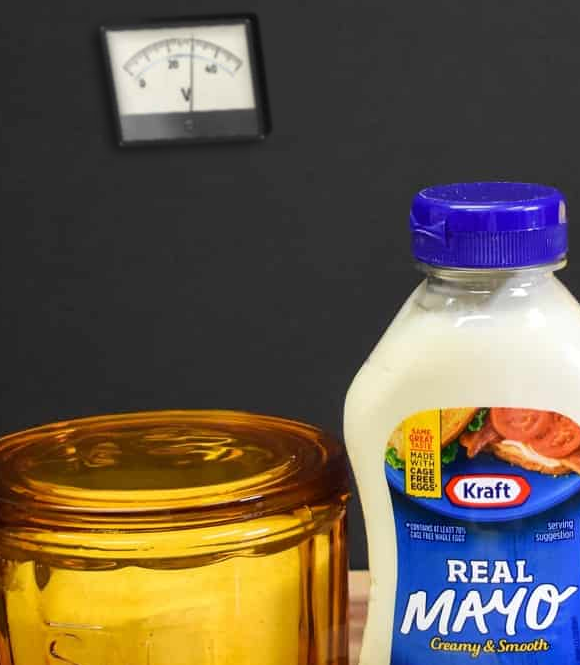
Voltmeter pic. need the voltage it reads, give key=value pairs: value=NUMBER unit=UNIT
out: value=30 unit=V
